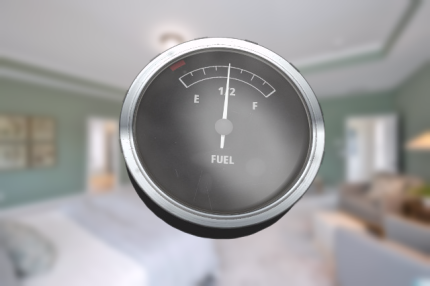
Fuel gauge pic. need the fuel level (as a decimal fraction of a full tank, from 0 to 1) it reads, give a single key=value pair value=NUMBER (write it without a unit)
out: value=0.5
